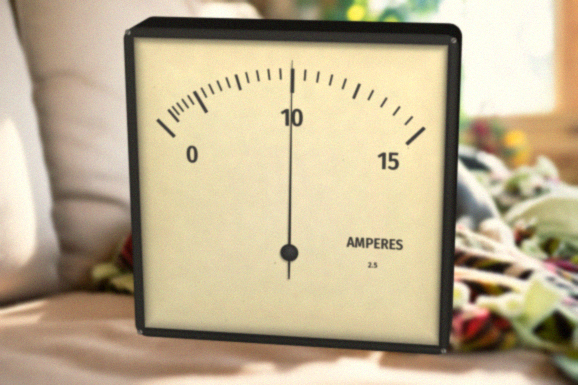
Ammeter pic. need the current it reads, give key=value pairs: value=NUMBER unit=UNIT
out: value=10 unit=A
